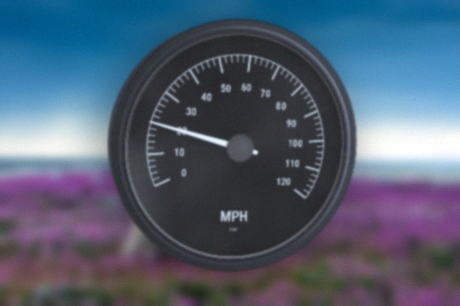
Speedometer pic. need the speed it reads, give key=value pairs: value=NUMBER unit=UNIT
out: value=20 unit=mph
